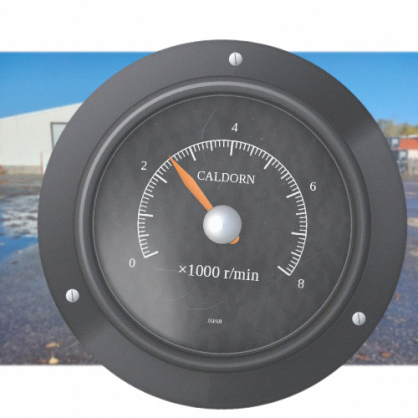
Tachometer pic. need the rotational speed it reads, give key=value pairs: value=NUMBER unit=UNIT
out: value=2500 unit=rpm
